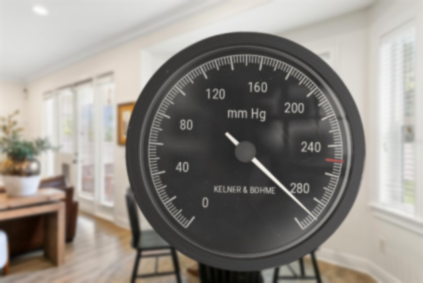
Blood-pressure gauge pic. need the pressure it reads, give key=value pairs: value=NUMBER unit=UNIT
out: value=290 unit=mmHg
